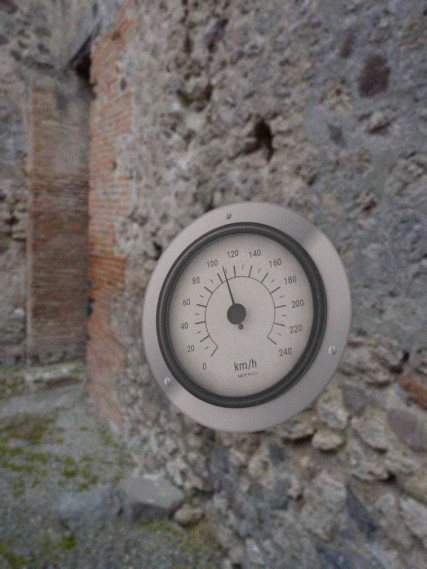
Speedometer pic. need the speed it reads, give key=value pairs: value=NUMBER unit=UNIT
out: value=110 unit=km/h
